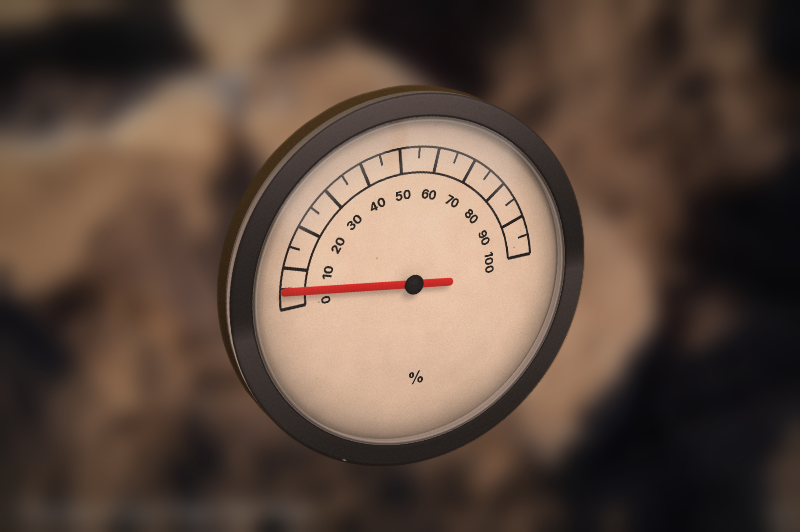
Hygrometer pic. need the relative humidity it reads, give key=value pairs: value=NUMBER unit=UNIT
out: value=5 unit=%
